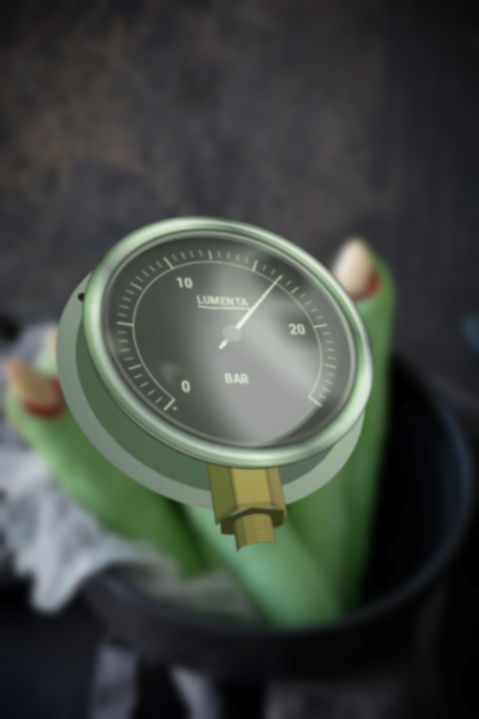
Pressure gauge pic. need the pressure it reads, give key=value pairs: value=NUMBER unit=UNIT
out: value=16.5 unit=bar
